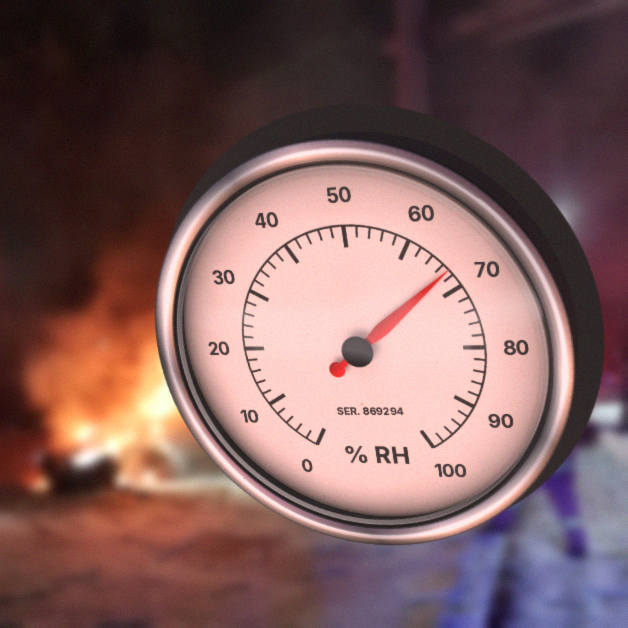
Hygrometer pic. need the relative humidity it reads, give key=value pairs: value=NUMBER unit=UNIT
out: value=67 unit=%
